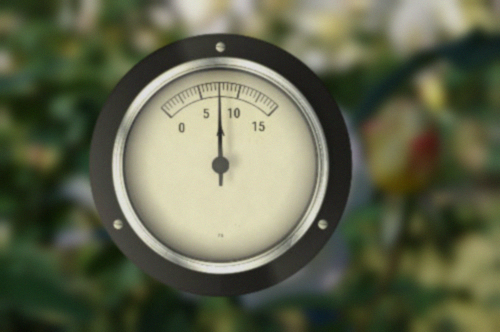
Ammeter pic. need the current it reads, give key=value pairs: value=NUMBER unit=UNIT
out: value=7.5 unit=A
